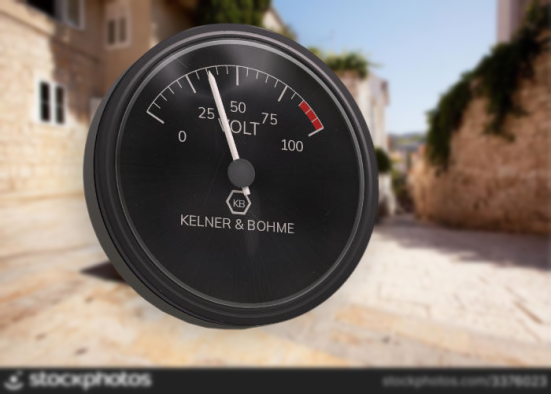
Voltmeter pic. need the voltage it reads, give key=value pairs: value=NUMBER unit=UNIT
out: value=35 unit=V
